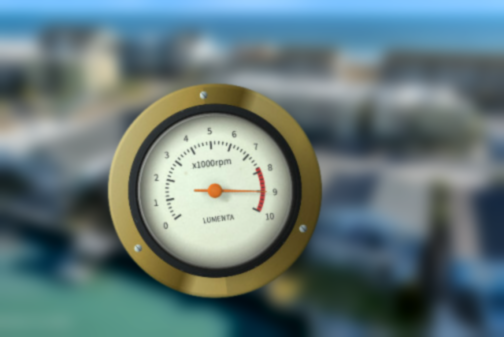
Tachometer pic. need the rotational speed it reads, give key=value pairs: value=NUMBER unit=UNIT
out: value=9000 unit=rpm
